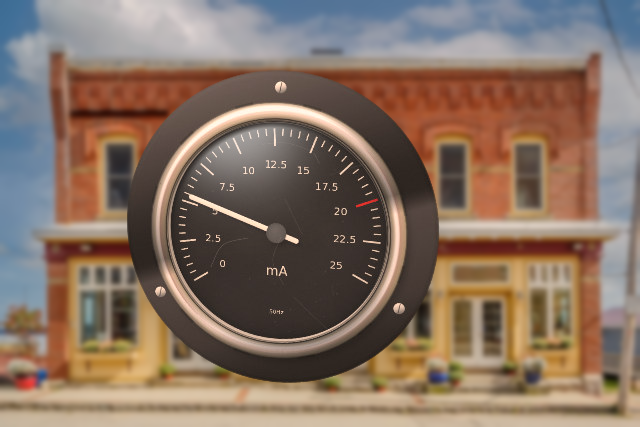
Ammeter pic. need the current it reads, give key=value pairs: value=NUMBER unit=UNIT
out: value=5.5 unit=mA
